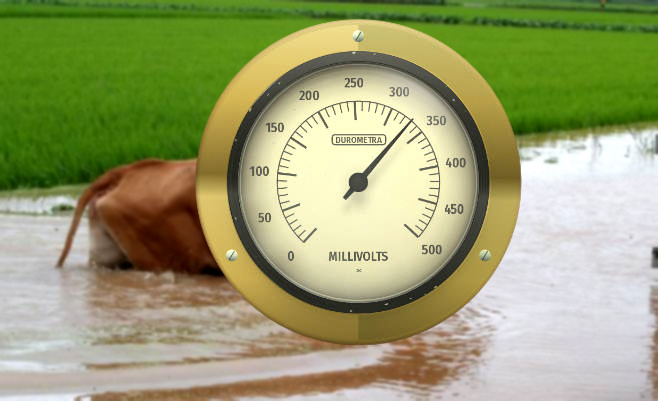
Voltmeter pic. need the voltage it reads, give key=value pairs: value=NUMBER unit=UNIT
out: value=330 unit=mV
